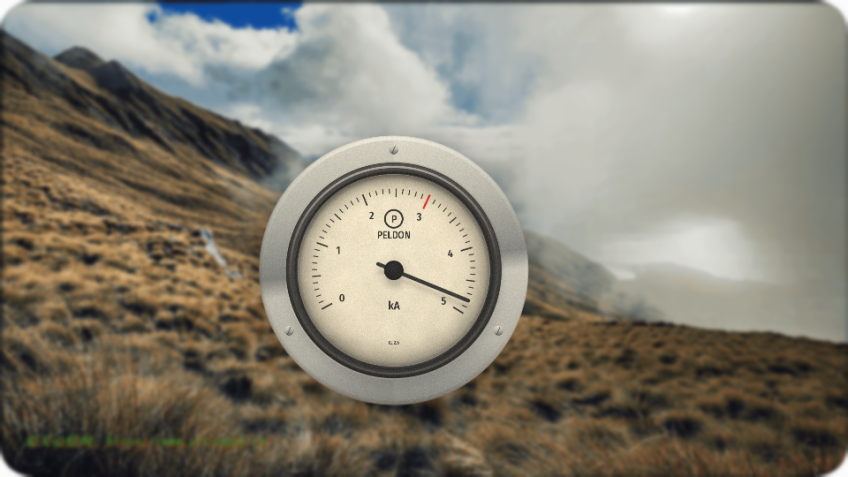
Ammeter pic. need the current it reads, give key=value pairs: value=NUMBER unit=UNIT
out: value=4.8 unit=kA
